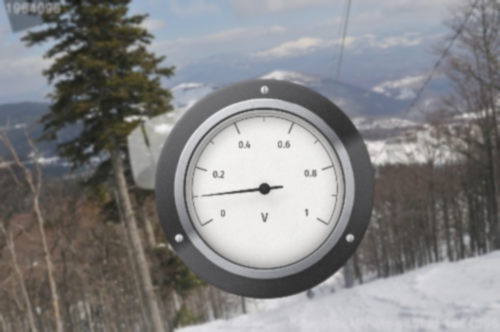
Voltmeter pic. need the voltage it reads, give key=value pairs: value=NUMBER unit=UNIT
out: value=0.1 unit=V
